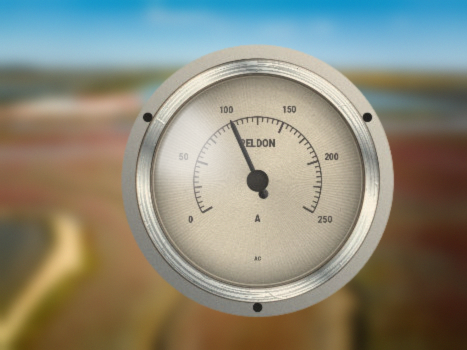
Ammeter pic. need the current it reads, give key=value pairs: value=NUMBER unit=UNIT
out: value=100 unit=A
